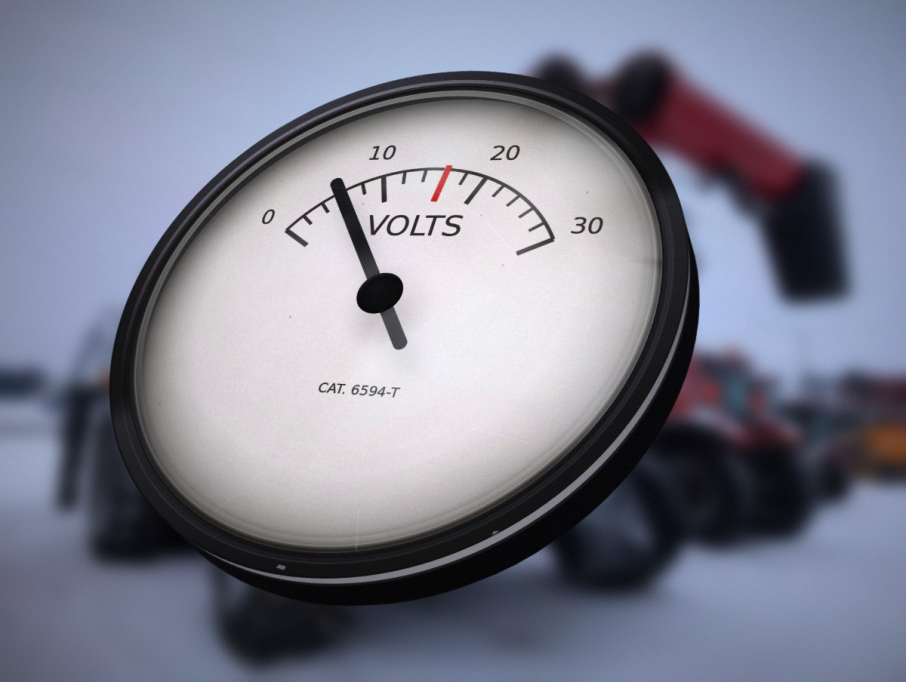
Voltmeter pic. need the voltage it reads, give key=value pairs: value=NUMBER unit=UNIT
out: value=6 unit=V
